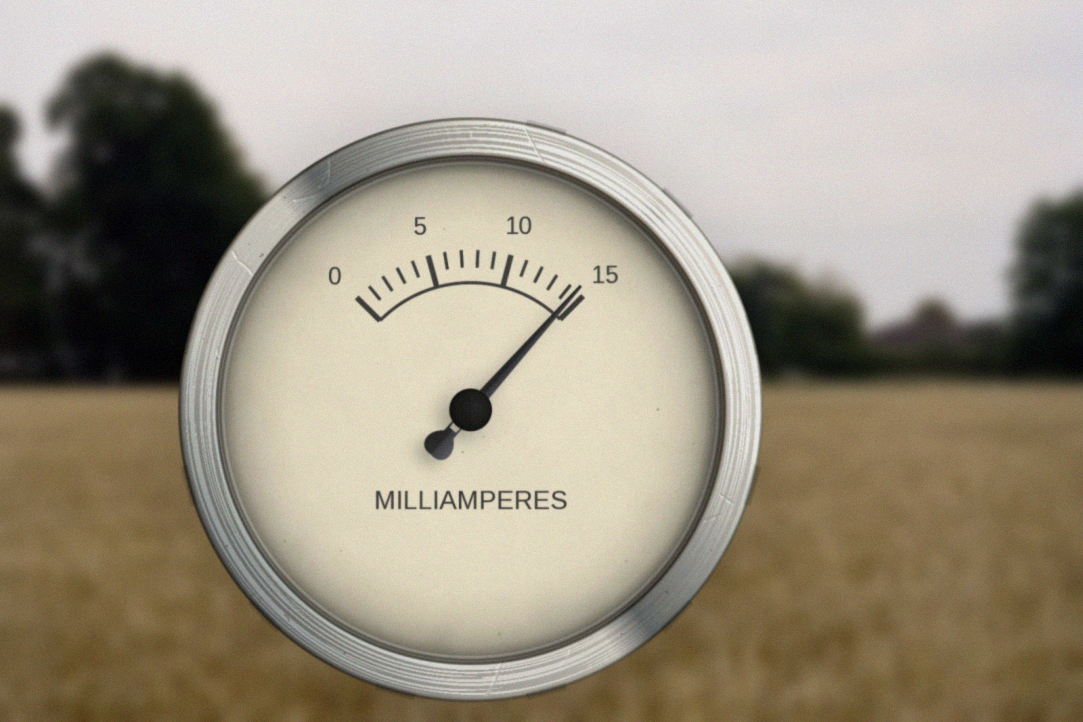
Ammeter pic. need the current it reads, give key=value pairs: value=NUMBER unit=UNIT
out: value=14.5 unit=mA
